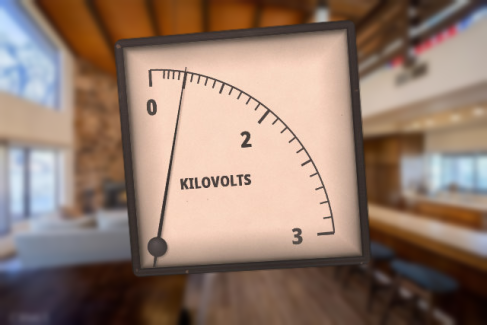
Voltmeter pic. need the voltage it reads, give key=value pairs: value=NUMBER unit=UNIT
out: value=1 unit=kV
